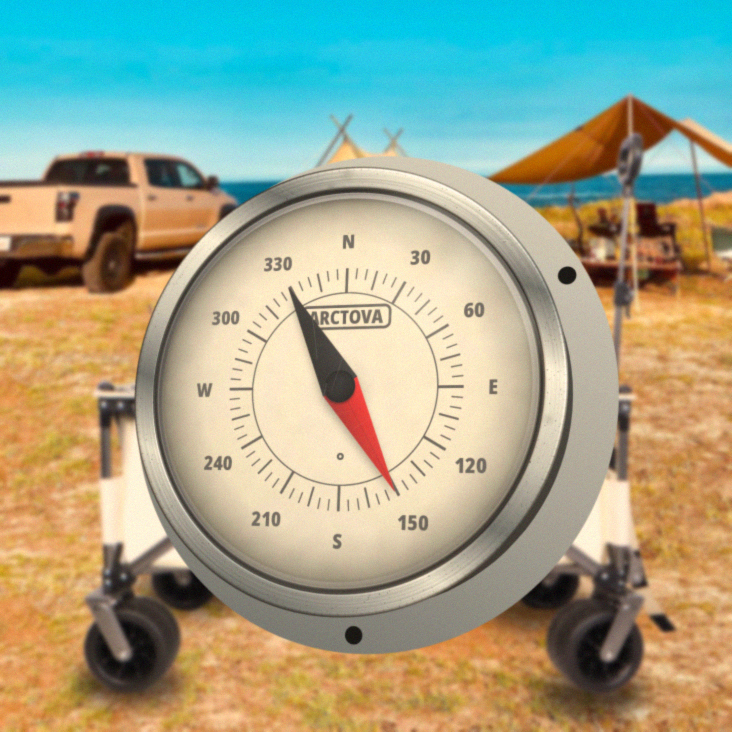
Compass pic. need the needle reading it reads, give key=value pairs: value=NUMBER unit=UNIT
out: value=150 unit=°
